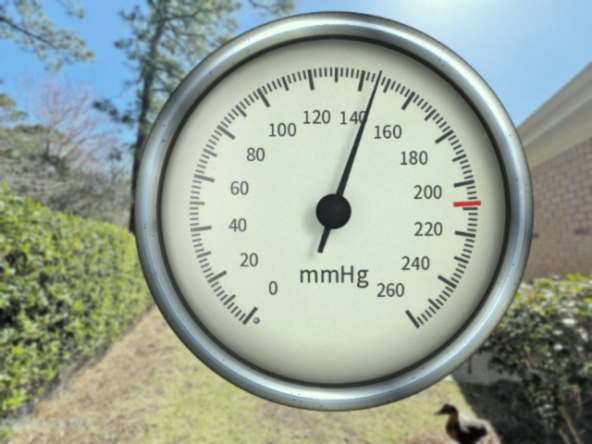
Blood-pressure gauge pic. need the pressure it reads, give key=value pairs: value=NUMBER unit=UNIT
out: value=146 unit=mmHg
